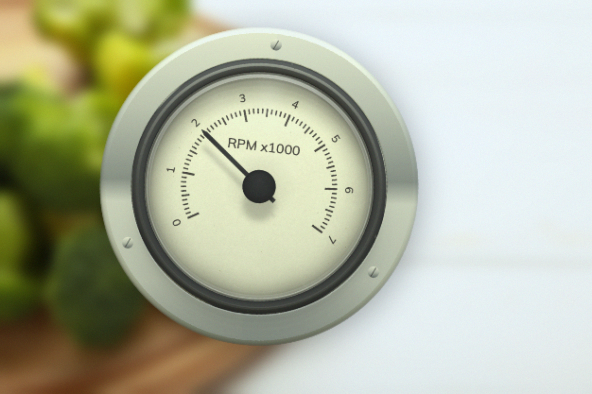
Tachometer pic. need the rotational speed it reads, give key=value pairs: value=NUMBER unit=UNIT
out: value=2000 unit=rpm
